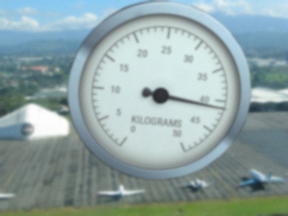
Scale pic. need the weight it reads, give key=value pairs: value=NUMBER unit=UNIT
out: value=41 unit=kg
